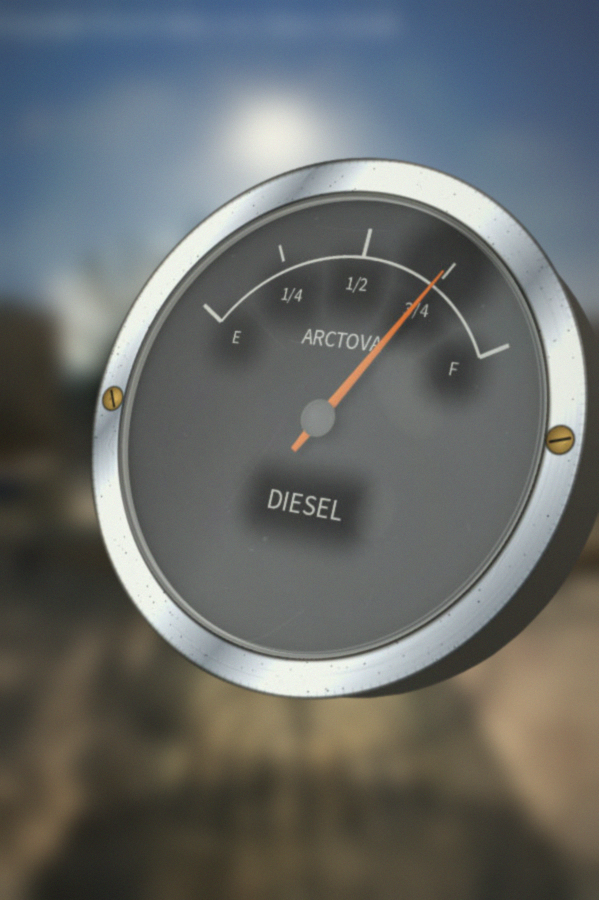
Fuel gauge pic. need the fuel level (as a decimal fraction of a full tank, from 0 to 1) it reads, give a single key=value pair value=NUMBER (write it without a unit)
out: value=0.75
